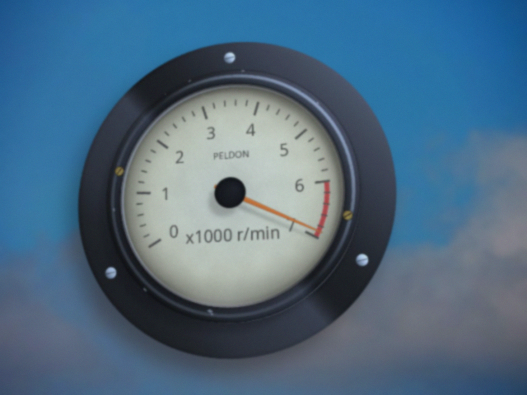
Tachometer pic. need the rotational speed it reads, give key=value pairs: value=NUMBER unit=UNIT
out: value=6900 unit=rpm
